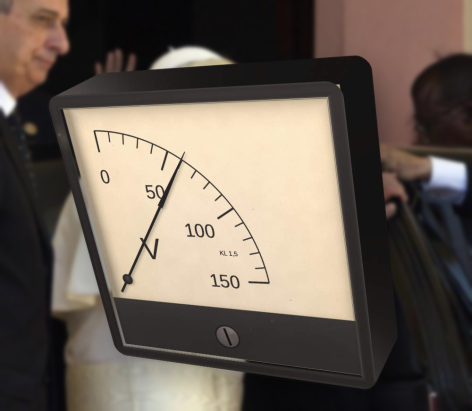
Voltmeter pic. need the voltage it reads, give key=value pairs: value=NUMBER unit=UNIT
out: value=60 unit=V
